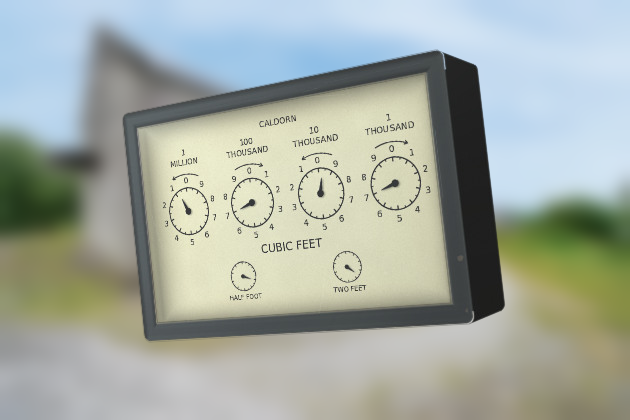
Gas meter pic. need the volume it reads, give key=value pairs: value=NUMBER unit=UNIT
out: value=69700 unit=ft³
